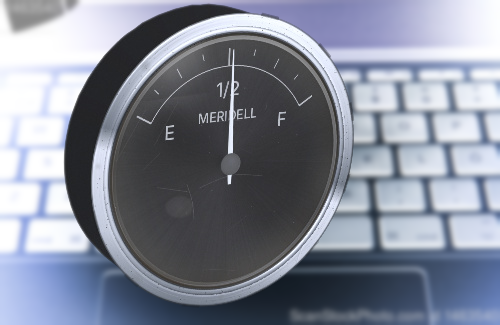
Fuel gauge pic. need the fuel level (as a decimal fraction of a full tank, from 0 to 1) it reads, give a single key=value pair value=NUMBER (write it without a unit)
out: value=0.5
